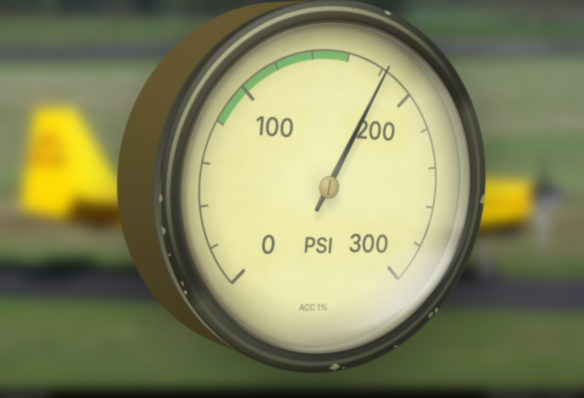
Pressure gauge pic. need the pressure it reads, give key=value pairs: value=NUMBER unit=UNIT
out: value=180 unit=psi
